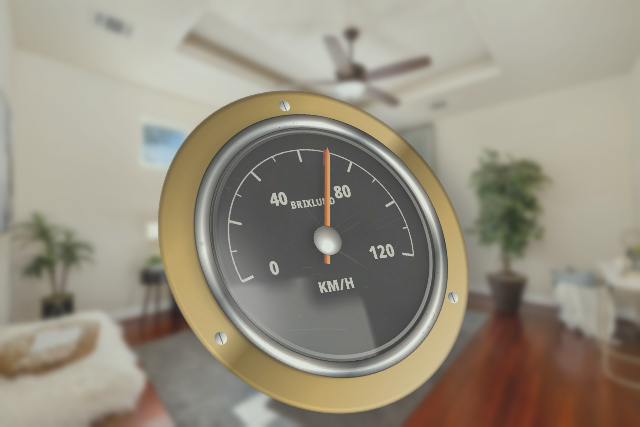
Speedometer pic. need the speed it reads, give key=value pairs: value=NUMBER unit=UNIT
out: value=70 unit=km/h
